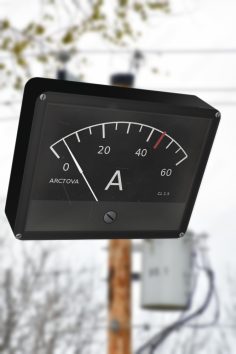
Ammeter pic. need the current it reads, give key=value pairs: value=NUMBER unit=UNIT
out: value=5 unit=A
